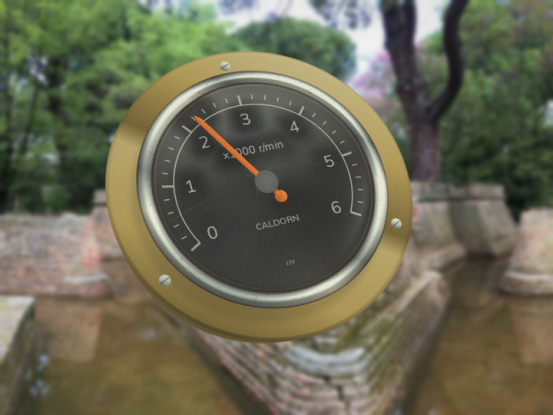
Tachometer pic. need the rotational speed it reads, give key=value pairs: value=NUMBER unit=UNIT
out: value=2200 unit=rpm
